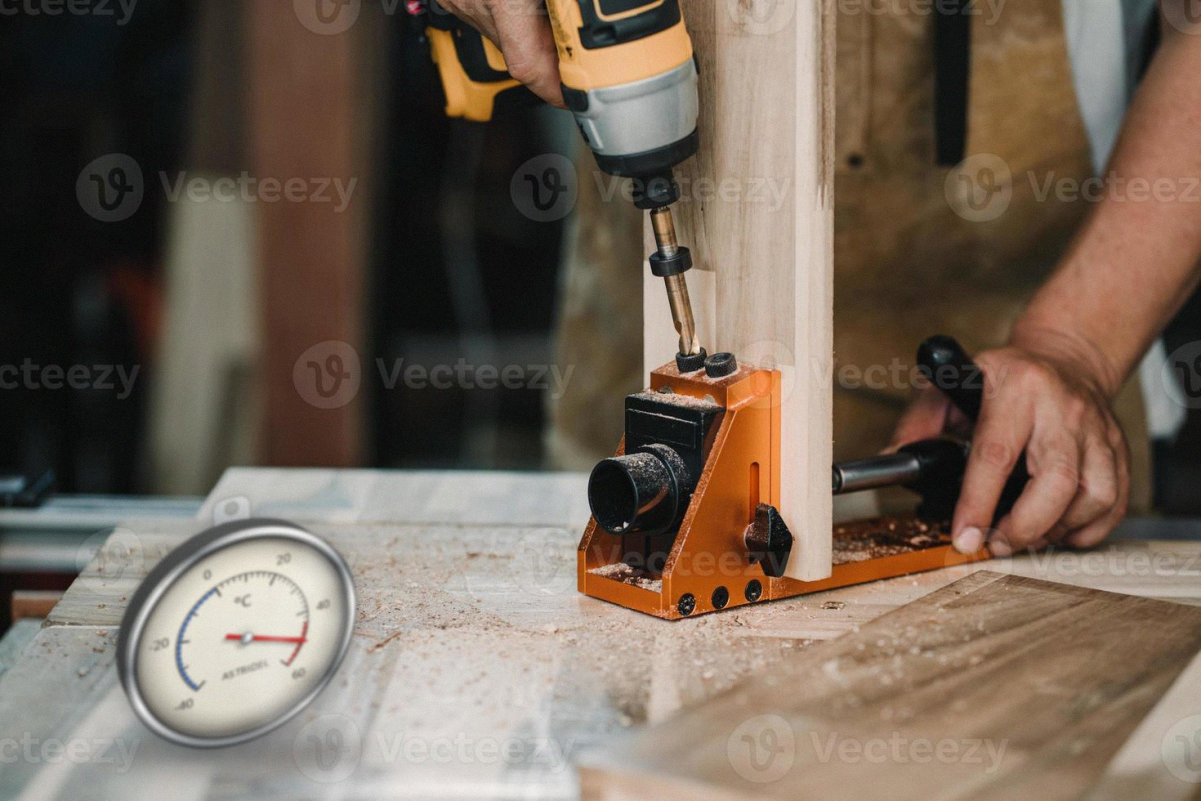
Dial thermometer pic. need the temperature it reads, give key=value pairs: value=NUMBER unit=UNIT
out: value=50 unit=°C
